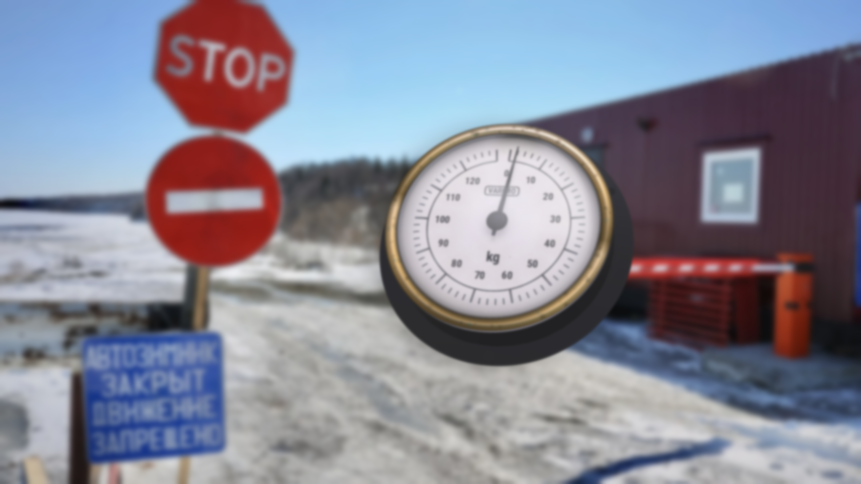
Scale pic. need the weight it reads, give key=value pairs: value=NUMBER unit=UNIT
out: value=2 unit=kg
